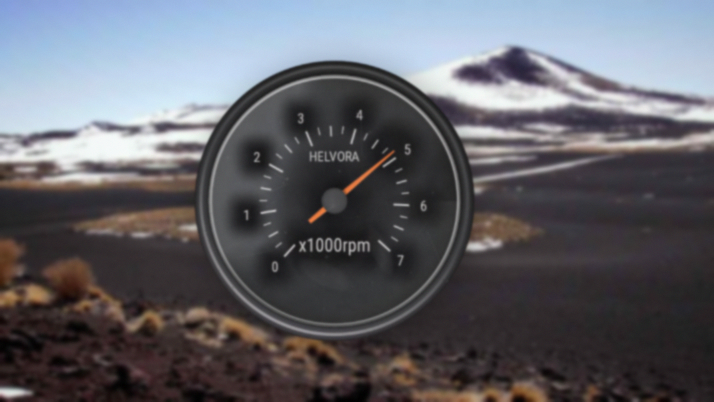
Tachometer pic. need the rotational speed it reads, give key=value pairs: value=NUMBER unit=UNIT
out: value=4875 unit=rpm
